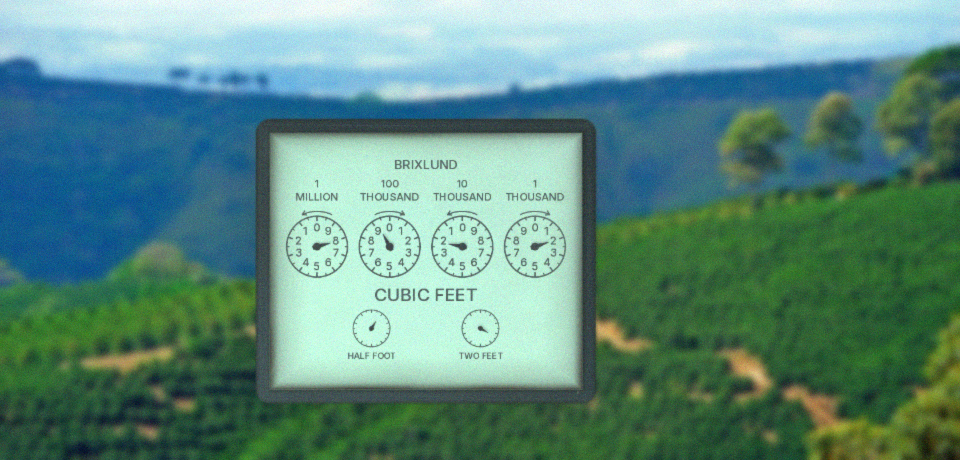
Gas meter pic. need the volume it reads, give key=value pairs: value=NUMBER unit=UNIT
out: value=792200 unit=ft³
